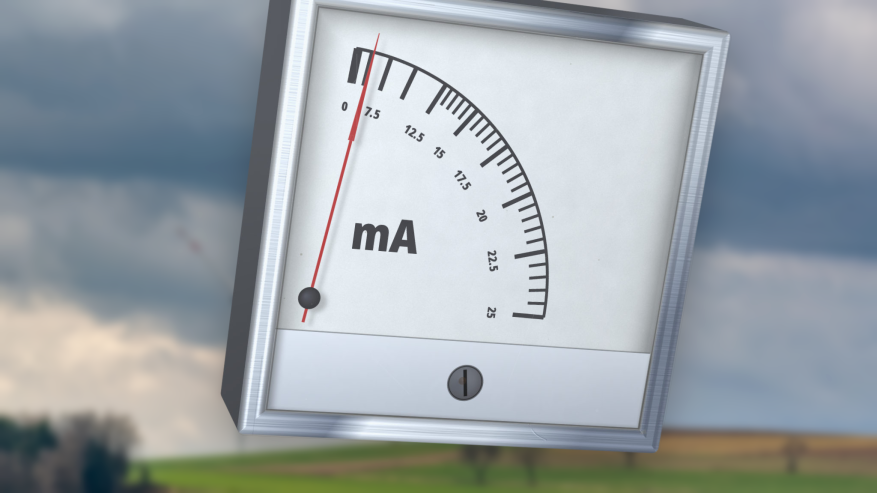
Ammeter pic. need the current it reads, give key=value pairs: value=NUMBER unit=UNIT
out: value=5 unit=mA
